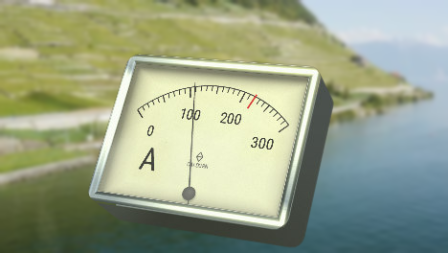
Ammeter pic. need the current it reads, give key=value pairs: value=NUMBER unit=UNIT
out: value=110 unit=A
